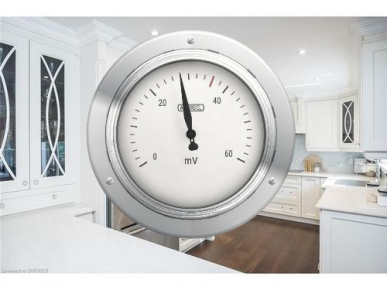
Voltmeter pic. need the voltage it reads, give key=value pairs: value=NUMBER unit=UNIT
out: value=28 unit=mV
